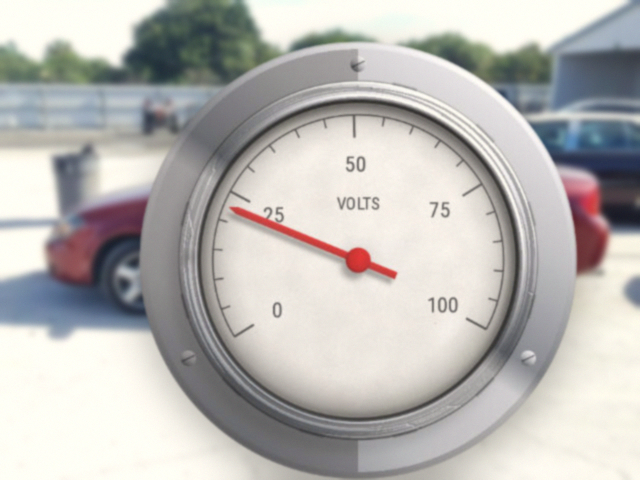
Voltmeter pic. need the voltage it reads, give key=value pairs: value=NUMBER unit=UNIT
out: value=22.5 unit=V
